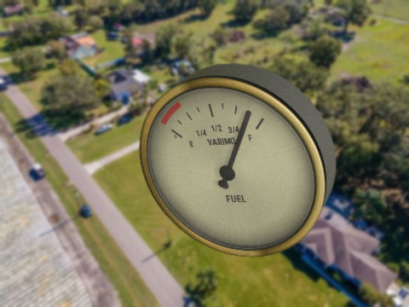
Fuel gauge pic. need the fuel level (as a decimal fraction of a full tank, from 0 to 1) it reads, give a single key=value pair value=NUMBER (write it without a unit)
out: value=0.875
